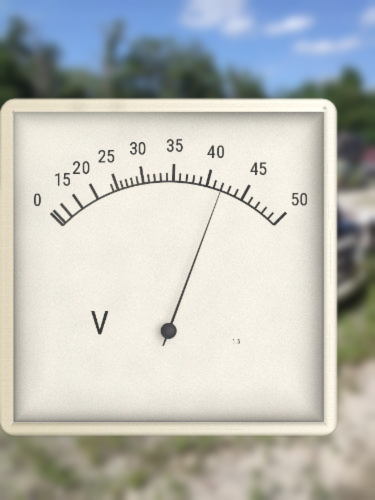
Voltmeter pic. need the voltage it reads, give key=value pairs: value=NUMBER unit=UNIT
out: value=42 unit=V
